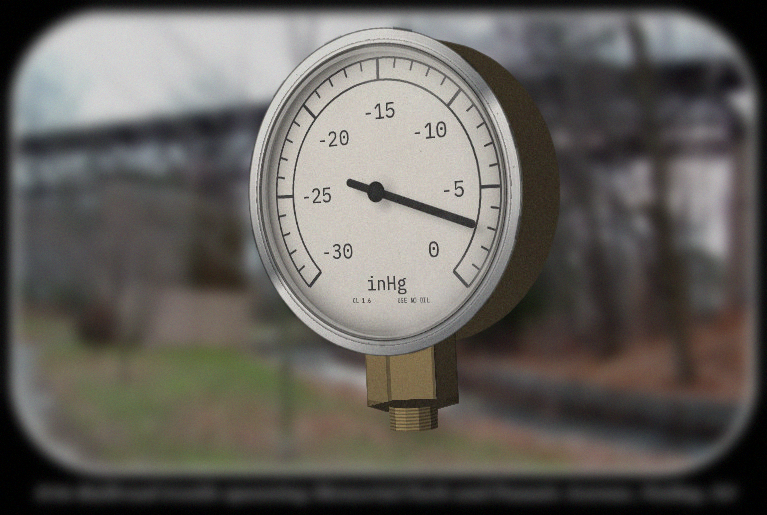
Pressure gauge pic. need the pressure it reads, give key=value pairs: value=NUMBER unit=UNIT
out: value=-3 unit=inHg
